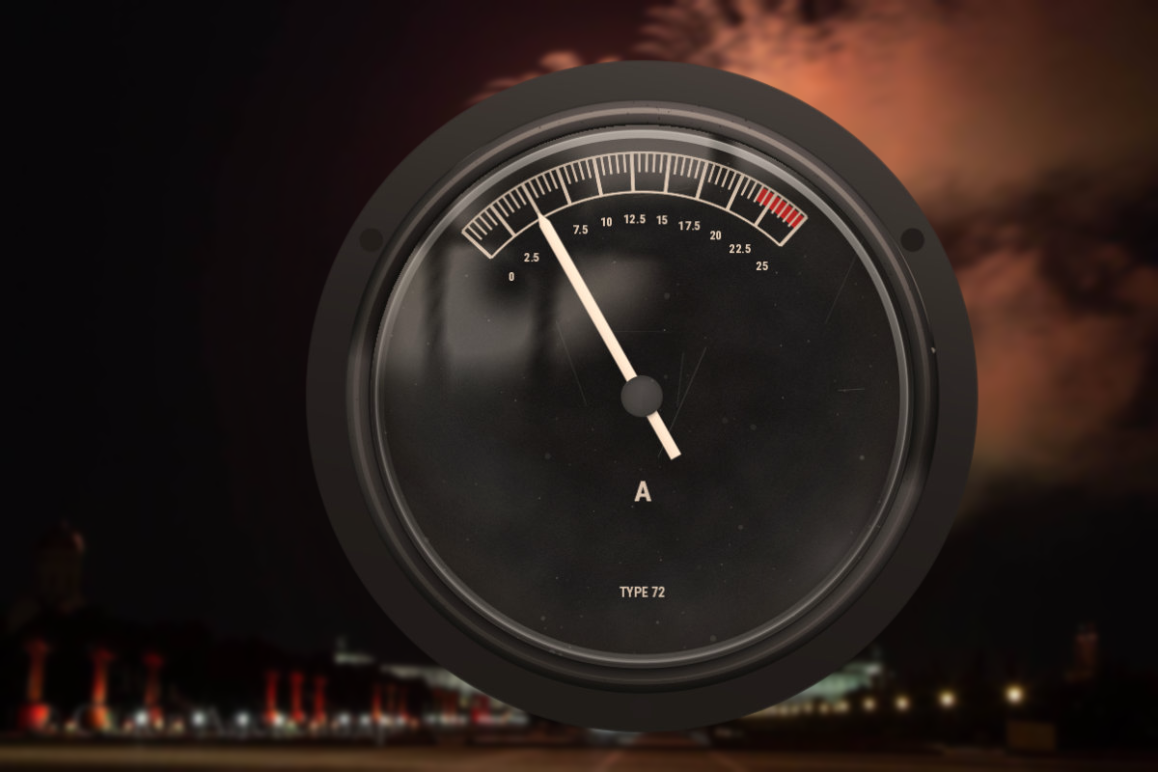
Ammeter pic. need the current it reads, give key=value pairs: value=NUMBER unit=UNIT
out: value=5 unit=A
